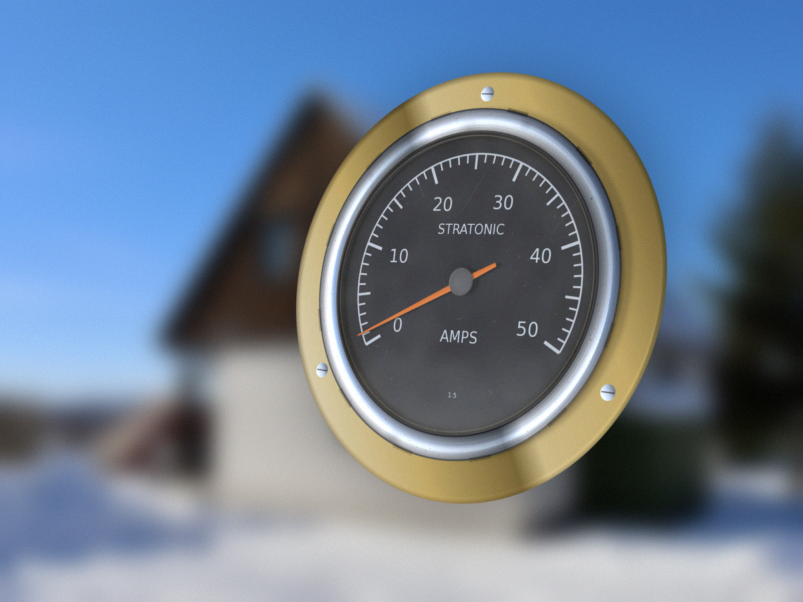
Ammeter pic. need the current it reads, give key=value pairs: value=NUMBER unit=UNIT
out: value=1 unit=A
